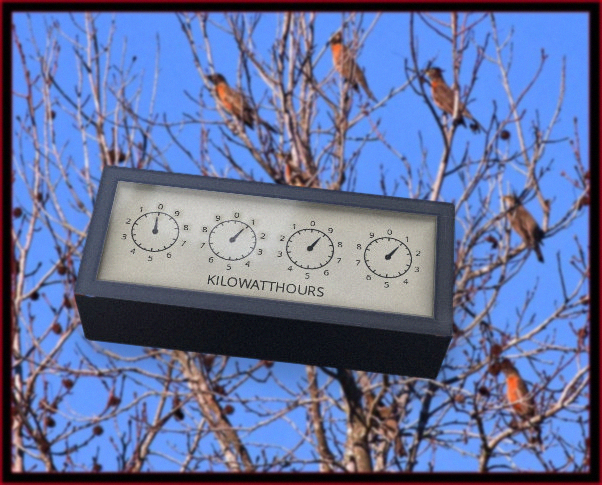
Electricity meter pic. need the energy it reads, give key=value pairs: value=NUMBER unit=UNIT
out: value=91 unit=kWh
